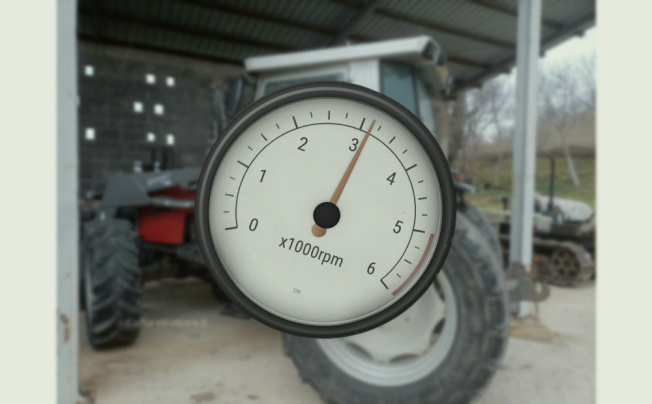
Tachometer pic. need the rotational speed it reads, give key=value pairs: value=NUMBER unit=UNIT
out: value=3125 unit=rpm
